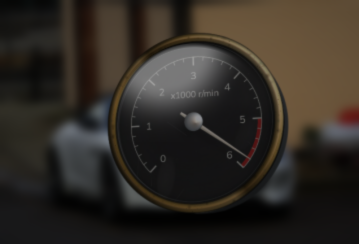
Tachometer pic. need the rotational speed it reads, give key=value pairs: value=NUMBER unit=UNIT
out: value=5800 unit=rpm
